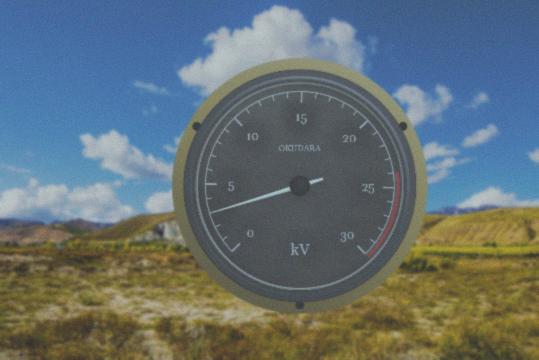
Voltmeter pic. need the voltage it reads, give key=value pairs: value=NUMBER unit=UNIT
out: value=3 unit=kV
